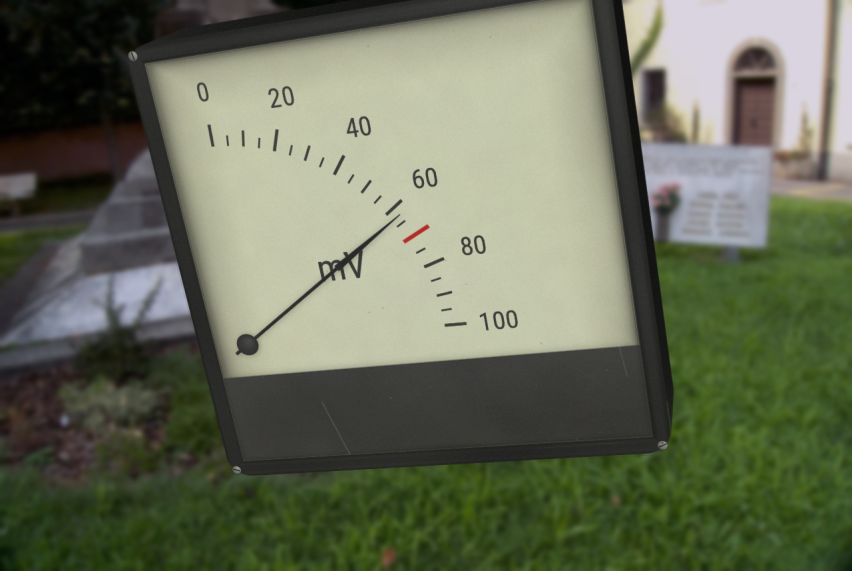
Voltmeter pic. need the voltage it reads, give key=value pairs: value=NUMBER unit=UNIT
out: value=62.5 unit=mV
